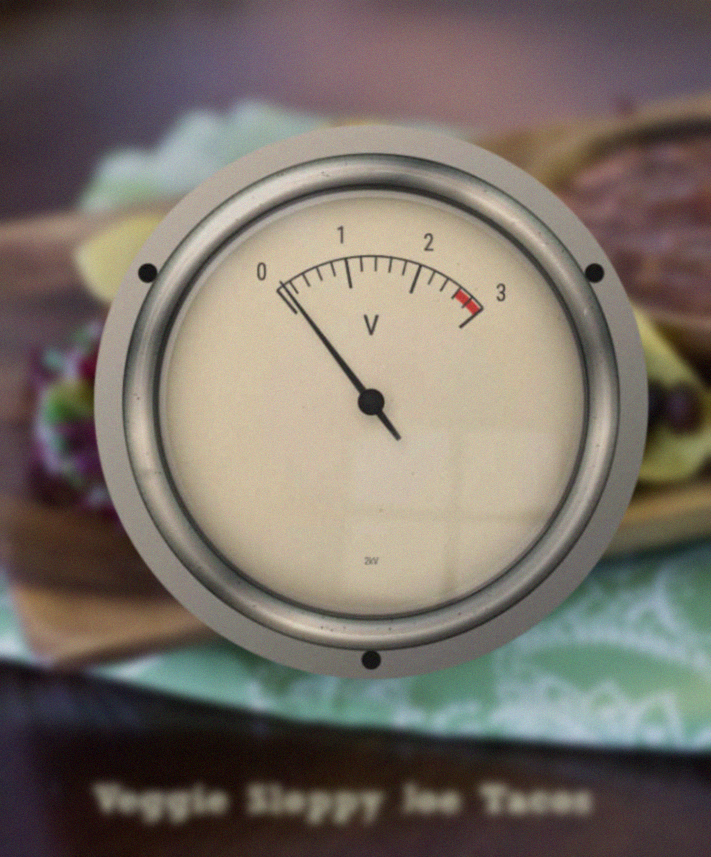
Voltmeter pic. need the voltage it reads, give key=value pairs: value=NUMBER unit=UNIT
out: value=0.1 unit=V
